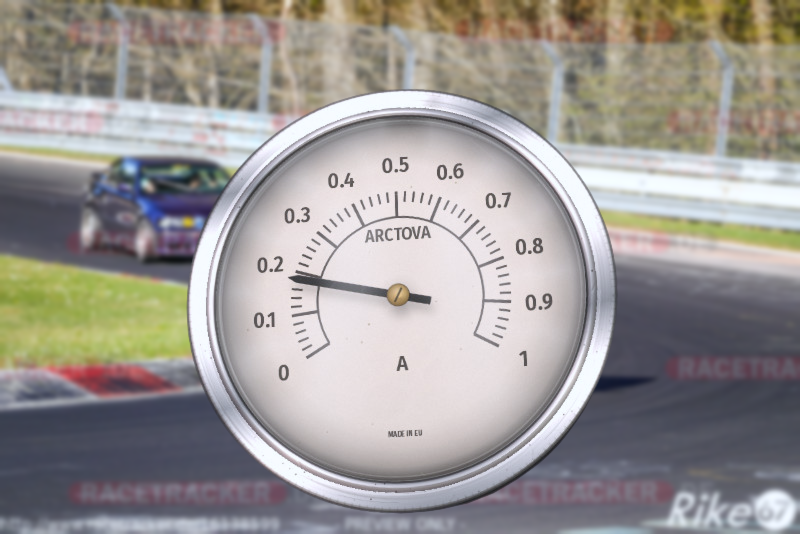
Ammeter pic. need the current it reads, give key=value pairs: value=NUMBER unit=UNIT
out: value=0.18 unit=A
